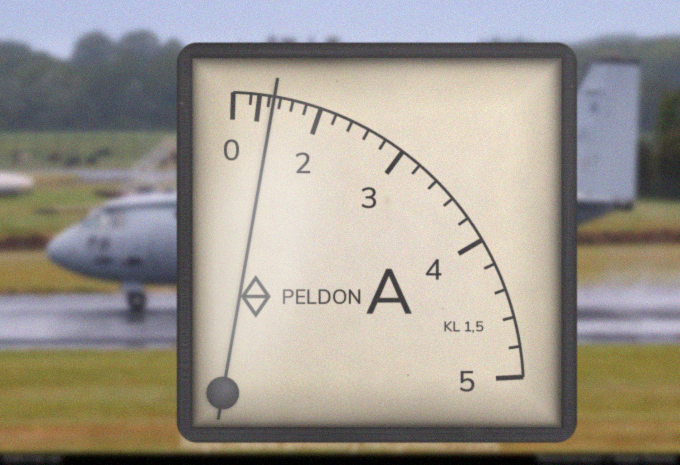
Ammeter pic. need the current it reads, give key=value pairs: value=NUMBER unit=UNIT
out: value=1.3 unit=A
